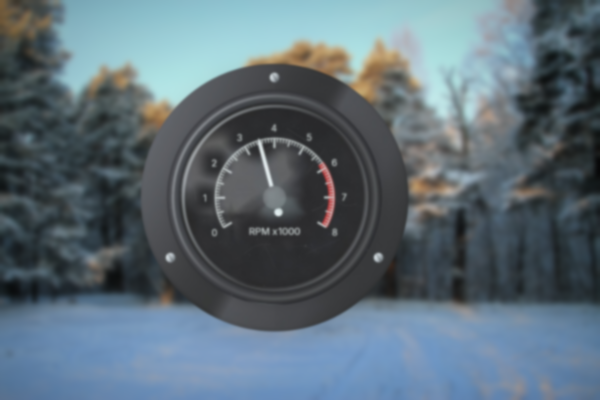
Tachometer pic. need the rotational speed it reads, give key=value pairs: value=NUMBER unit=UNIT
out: value=3500 unit=rpm
